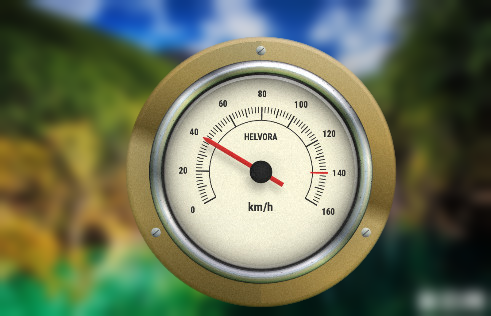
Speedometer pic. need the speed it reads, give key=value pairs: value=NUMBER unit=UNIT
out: value=40 unit=km/h
